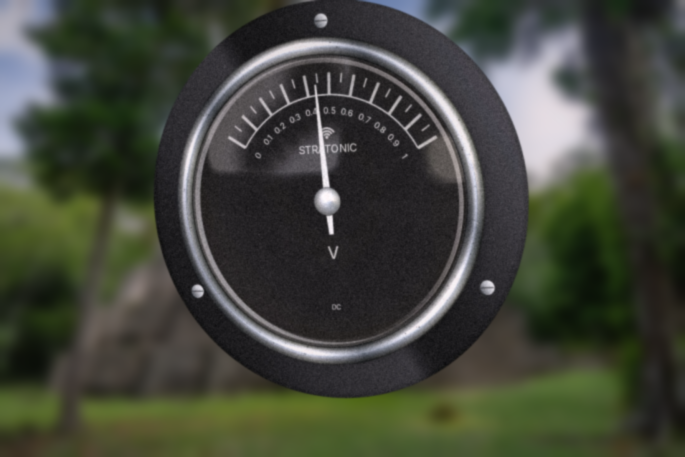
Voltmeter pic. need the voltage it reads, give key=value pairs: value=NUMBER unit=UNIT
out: value=0.45 unit=V
